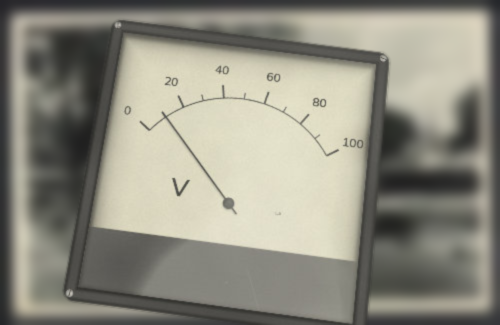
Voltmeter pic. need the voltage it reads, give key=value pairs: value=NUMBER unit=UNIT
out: value=10 unit=V
